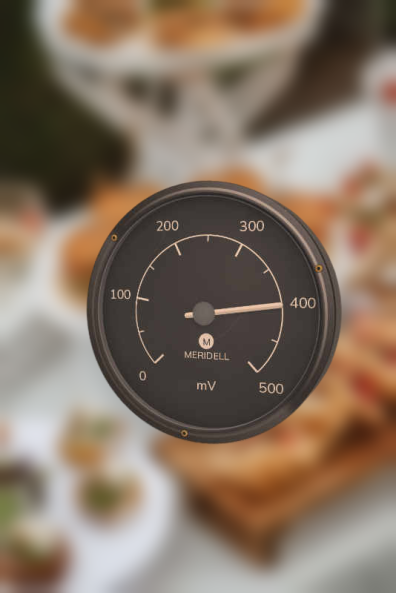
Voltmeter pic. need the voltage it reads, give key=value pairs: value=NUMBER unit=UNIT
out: value=400 unit=mV
